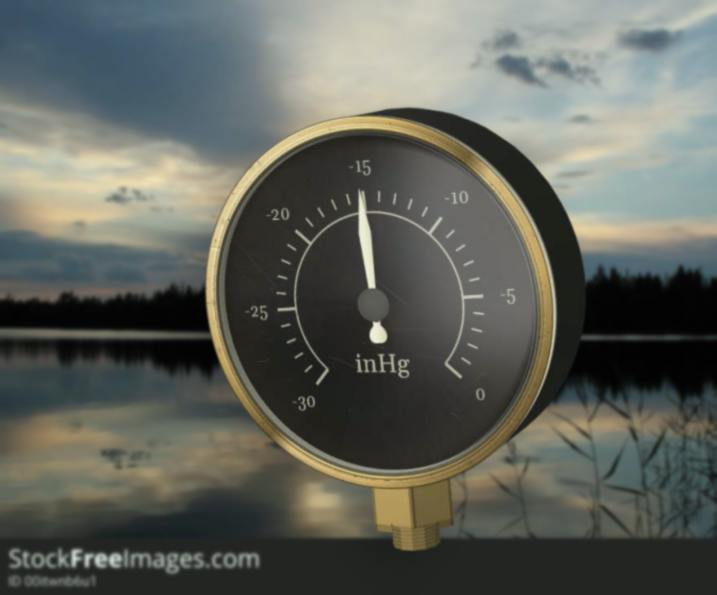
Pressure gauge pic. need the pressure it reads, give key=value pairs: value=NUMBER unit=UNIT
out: value=-15 unit=inHg
